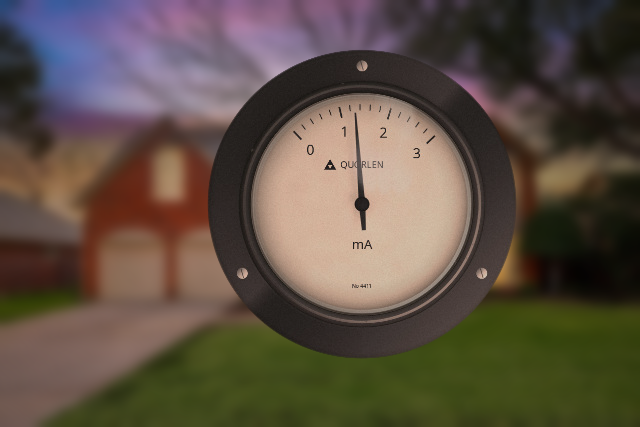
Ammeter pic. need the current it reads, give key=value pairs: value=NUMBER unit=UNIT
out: value=1.3 unit=mA
